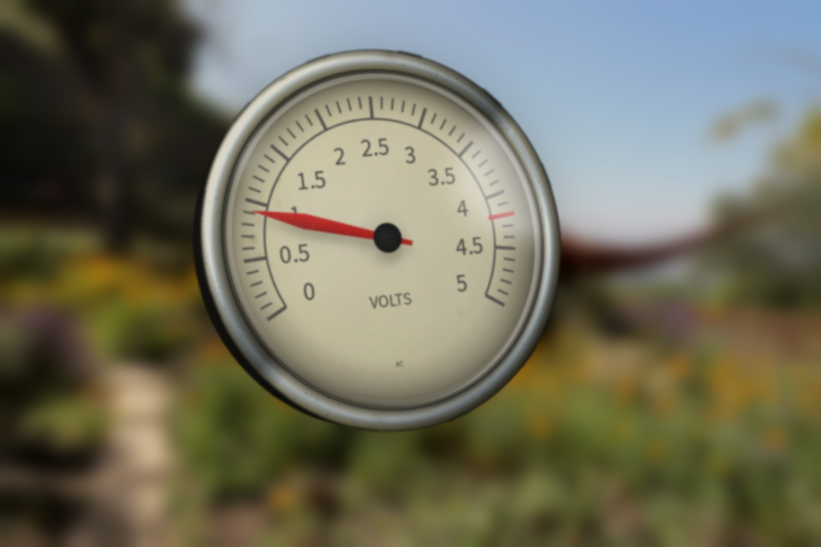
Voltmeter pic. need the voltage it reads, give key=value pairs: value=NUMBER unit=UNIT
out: value=0.9 unit=V
